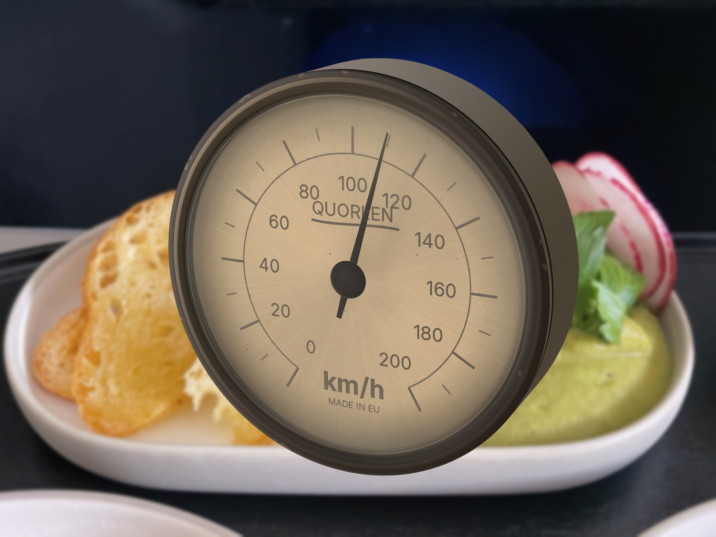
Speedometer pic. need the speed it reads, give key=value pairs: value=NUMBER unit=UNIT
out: value=110 unit=km/h
